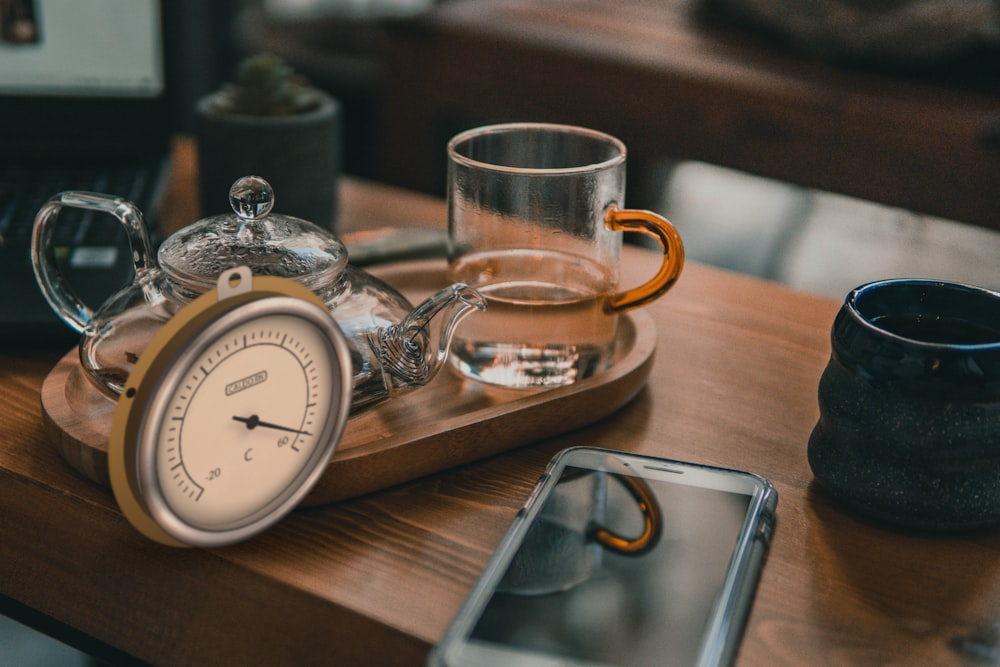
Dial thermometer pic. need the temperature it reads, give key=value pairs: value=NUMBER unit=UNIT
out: value=56 unit=°C
